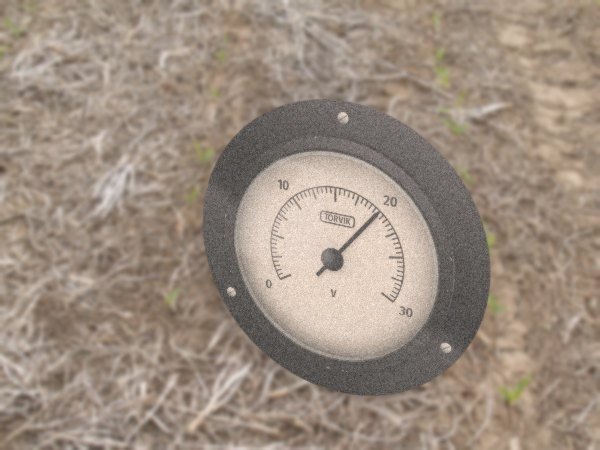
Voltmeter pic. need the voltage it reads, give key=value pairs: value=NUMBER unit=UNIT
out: value=20 unit=V
